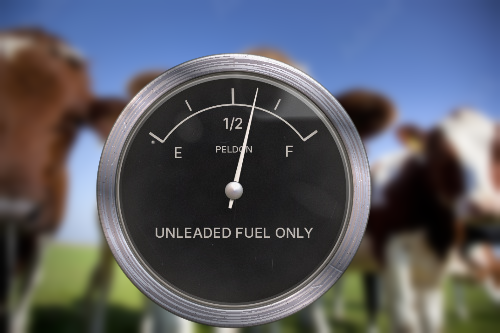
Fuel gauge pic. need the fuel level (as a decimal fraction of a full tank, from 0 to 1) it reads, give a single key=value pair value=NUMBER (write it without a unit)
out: value=0.625
